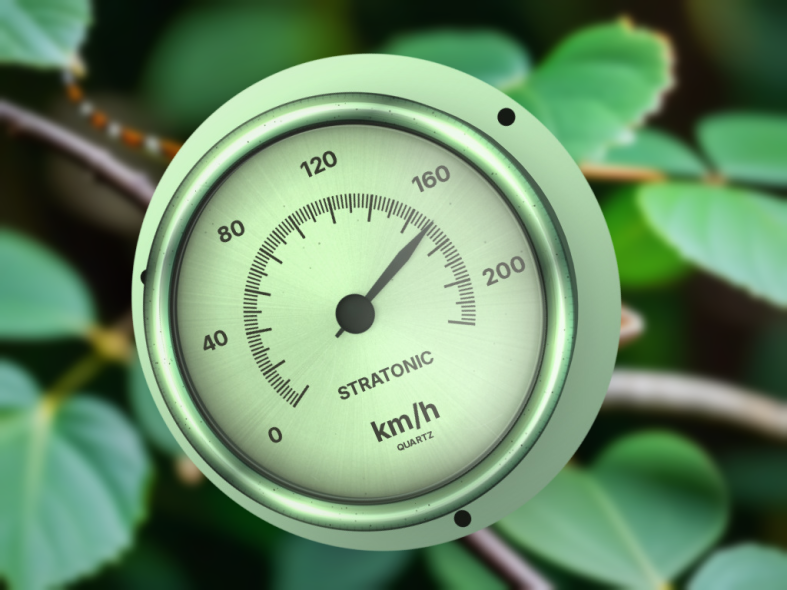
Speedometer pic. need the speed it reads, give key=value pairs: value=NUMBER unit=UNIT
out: value=170 unit=km/h
